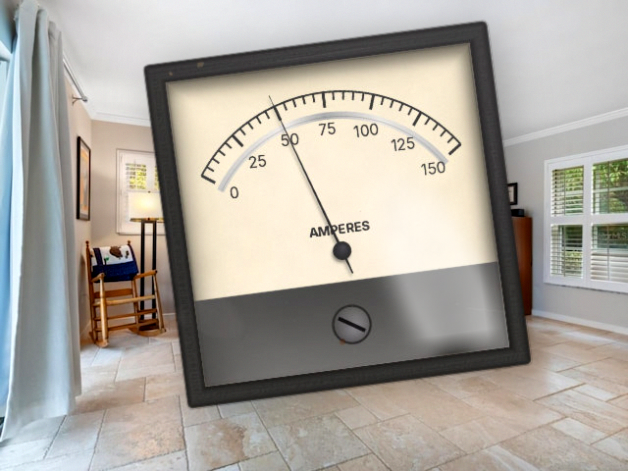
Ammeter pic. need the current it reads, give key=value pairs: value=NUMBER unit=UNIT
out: value=50 unit=A
